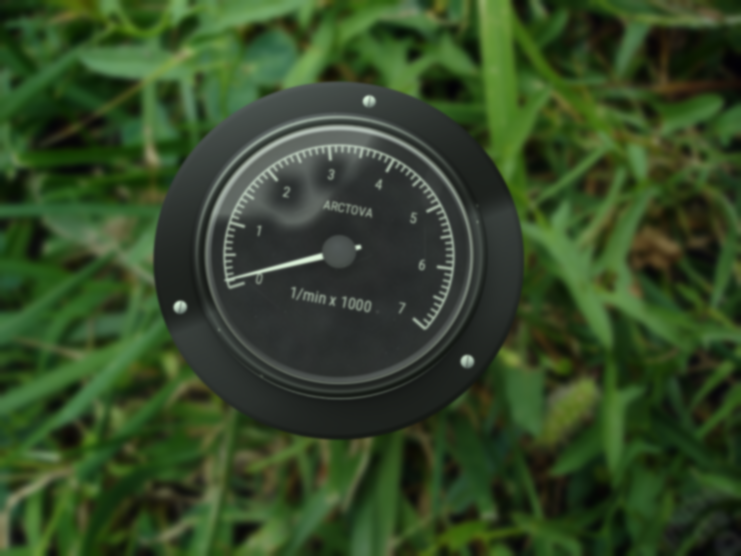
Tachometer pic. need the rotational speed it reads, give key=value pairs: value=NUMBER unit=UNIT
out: value=100 unit=rpm
